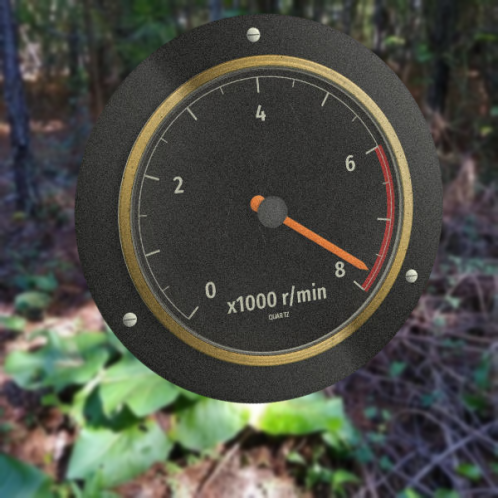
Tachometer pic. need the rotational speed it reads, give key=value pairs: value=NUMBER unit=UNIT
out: value=7750 unit=rpm
